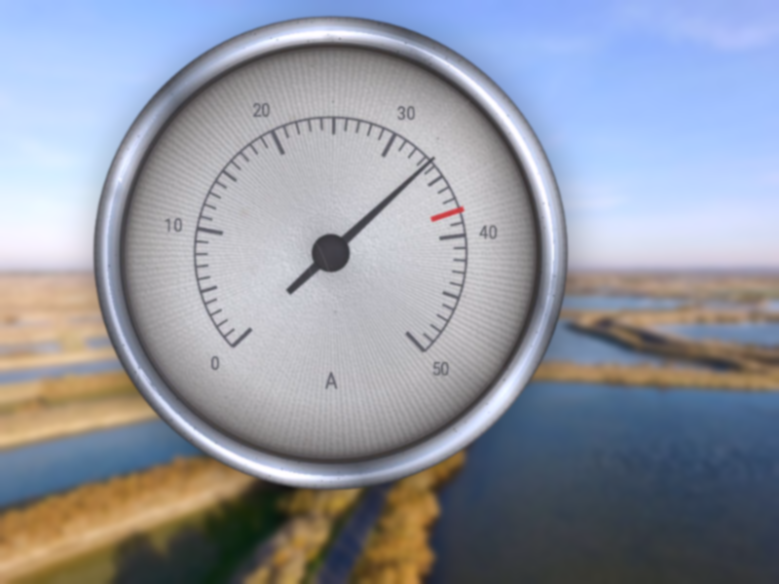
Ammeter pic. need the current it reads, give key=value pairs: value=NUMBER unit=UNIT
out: value=33.5 unit=A
